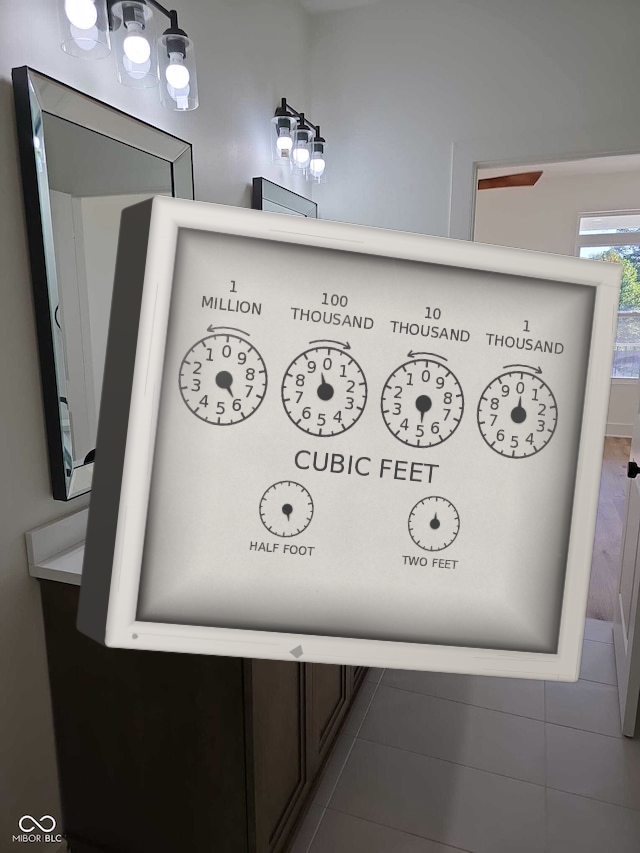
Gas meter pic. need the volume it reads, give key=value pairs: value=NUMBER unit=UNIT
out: value=595000 unit=ft³
